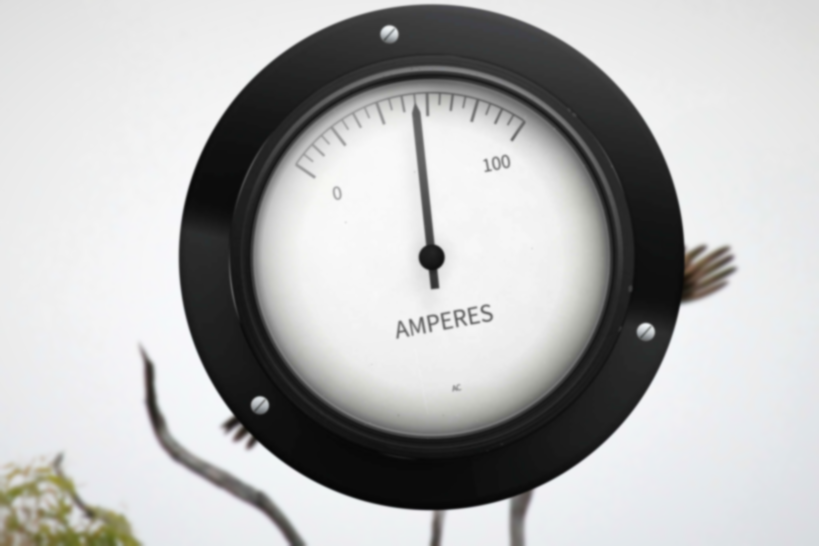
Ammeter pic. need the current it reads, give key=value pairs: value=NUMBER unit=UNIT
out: value=55 unit=A
